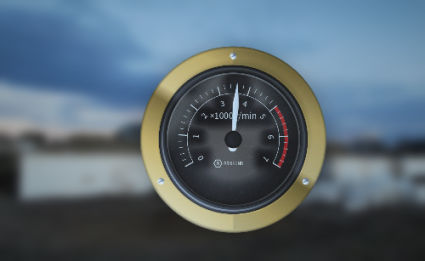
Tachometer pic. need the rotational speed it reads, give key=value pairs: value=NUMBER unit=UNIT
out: value=3600 unit=rpm
